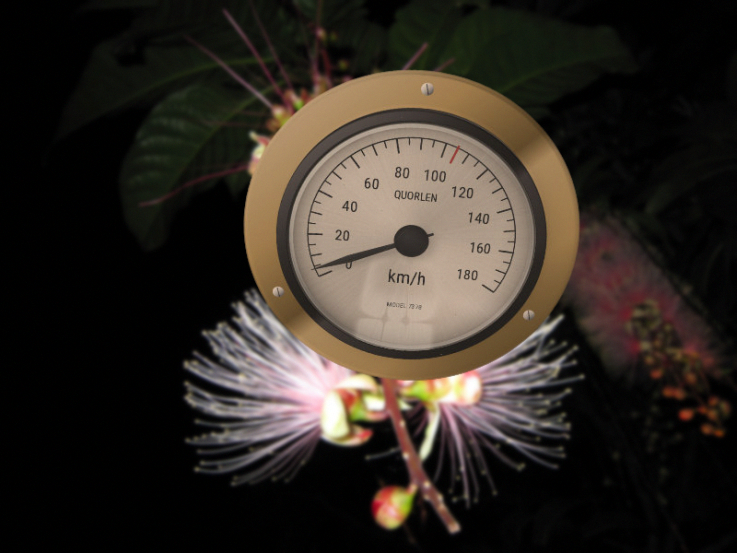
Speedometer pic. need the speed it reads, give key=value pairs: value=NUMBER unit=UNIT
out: value=5 unit=km/h
